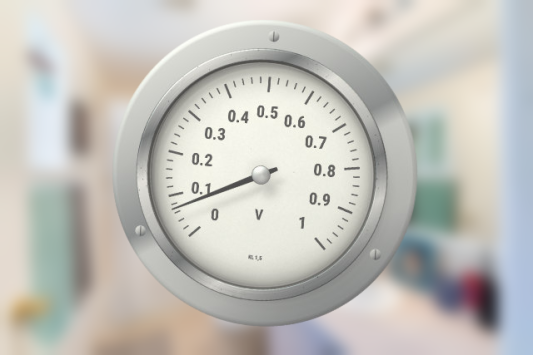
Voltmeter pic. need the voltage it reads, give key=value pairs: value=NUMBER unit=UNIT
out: value=0.07 unit=V
